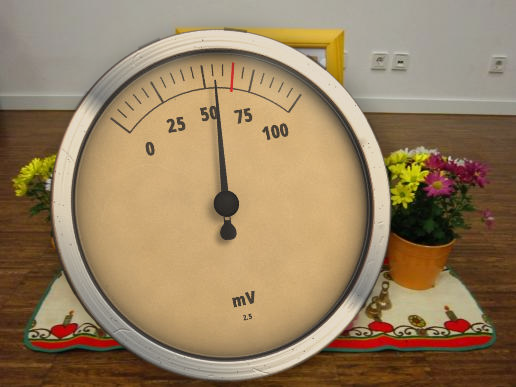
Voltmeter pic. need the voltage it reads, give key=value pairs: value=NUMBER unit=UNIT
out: value=55 unit=mV
